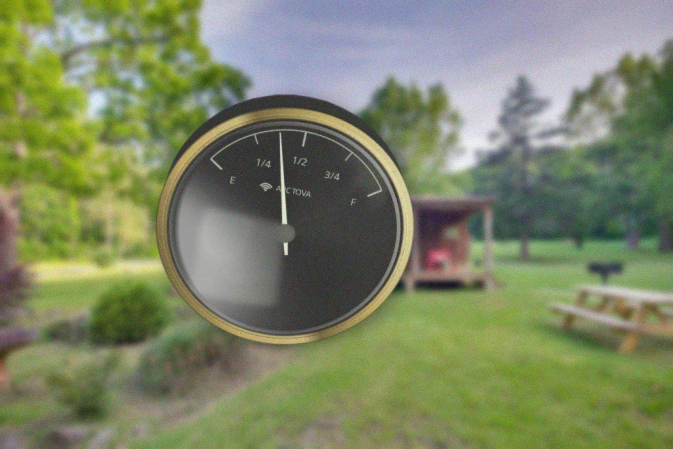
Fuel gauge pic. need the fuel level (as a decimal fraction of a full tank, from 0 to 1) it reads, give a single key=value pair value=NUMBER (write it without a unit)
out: value=0.375
